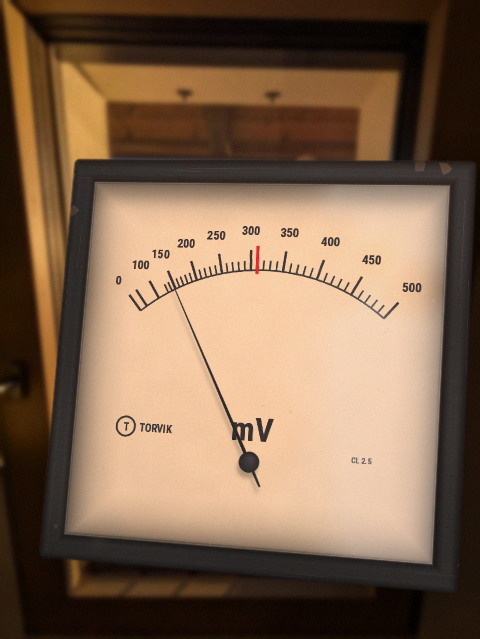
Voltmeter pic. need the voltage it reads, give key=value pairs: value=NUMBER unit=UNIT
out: value=150 unit=mV
